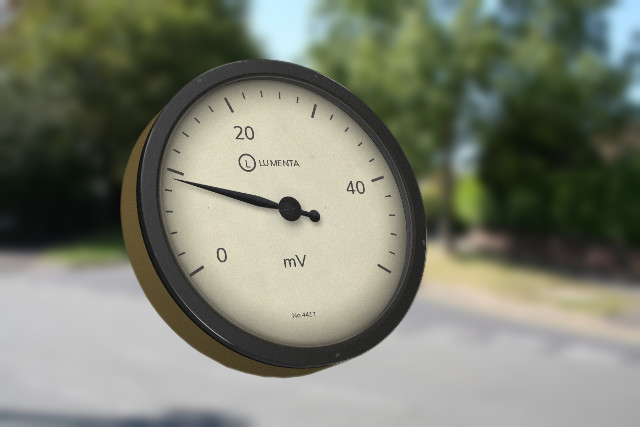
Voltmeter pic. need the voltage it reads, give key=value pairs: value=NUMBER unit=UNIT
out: value=9 unit=mV
